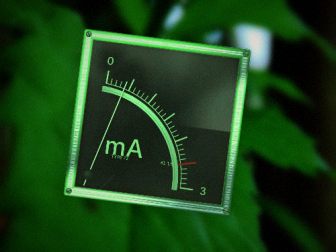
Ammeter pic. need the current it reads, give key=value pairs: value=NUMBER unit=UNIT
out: value=0.4 unit=mA
